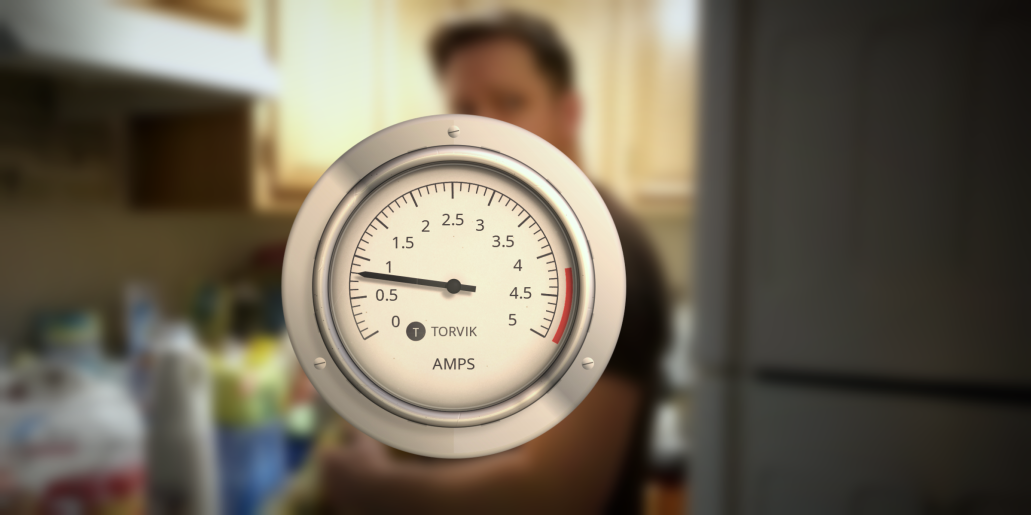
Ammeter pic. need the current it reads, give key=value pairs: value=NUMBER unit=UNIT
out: value=0.8 unit=A
